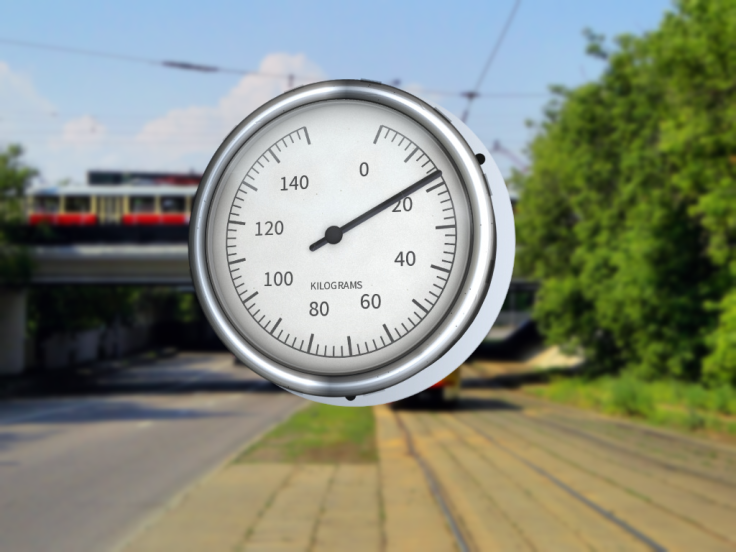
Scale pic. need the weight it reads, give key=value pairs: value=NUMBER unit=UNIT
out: value=18 unit=kg
